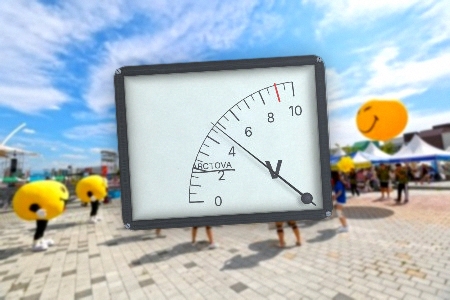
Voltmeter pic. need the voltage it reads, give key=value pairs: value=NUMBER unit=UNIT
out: value=4.75 unit=V
